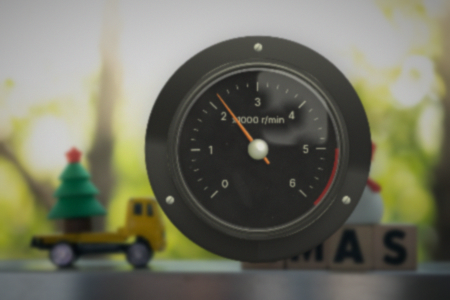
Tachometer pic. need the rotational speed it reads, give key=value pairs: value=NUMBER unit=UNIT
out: value=2200 unit=rpm
